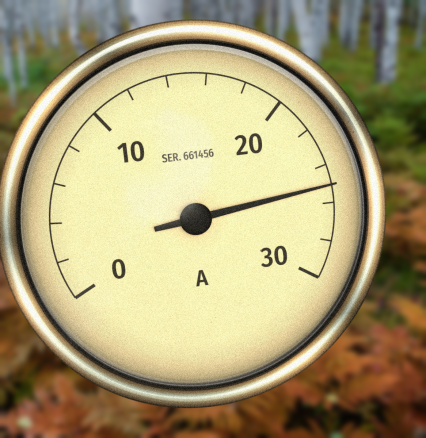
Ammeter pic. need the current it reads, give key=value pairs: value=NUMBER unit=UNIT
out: value=25 unit=A
